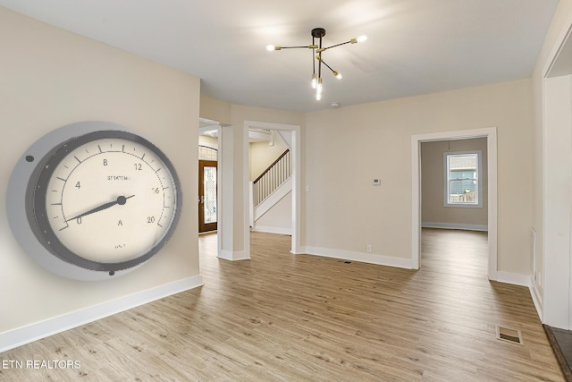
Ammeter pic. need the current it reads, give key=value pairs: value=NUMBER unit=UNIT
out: value=0.5 unit=A
